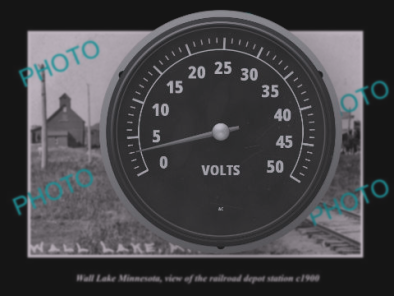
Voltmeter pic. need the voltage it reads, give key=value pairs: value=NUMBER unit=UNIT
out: value=3 unit=V
